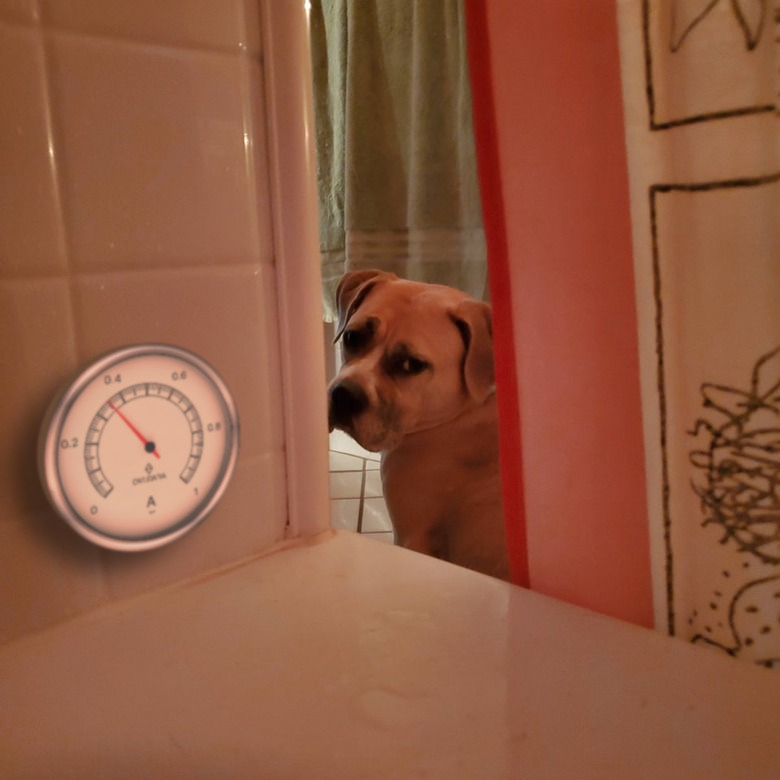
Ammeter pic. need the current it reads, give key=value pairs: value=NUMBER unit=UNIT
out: value=0.35 unit=A
